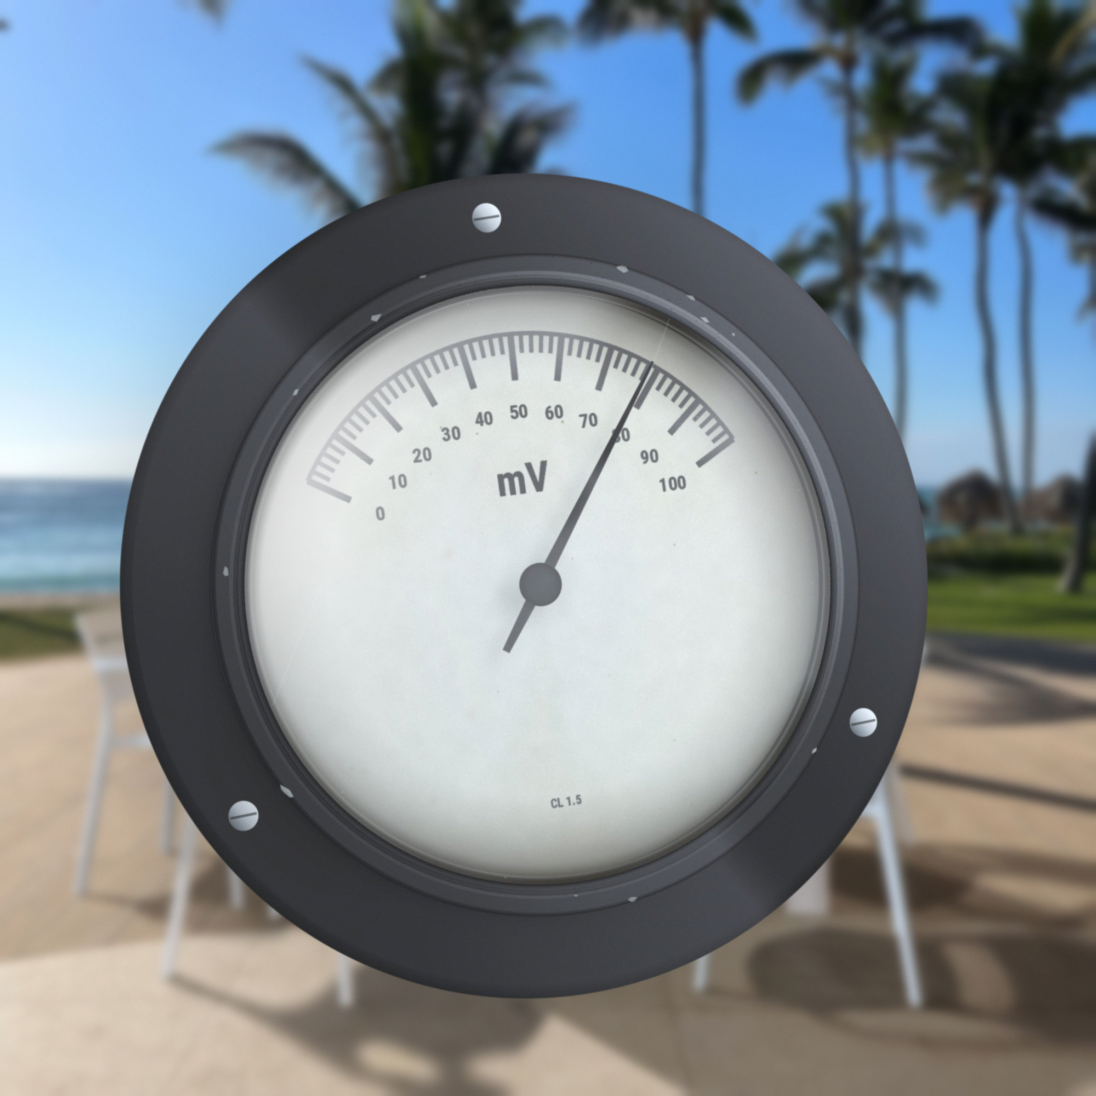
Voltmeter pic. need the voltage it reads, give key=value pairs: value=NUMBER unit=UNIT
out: value=78 unit=mV
